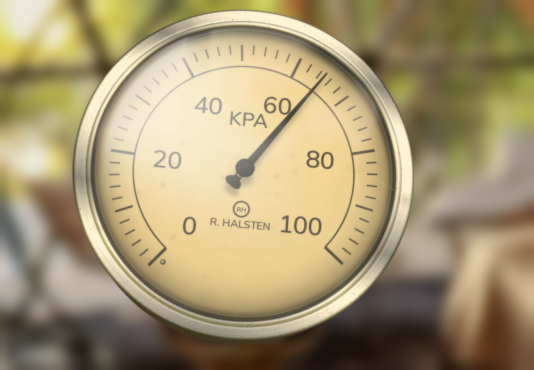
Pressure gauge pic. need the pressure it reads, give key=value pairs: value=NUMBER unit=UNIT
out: value=65 unit=kPa
